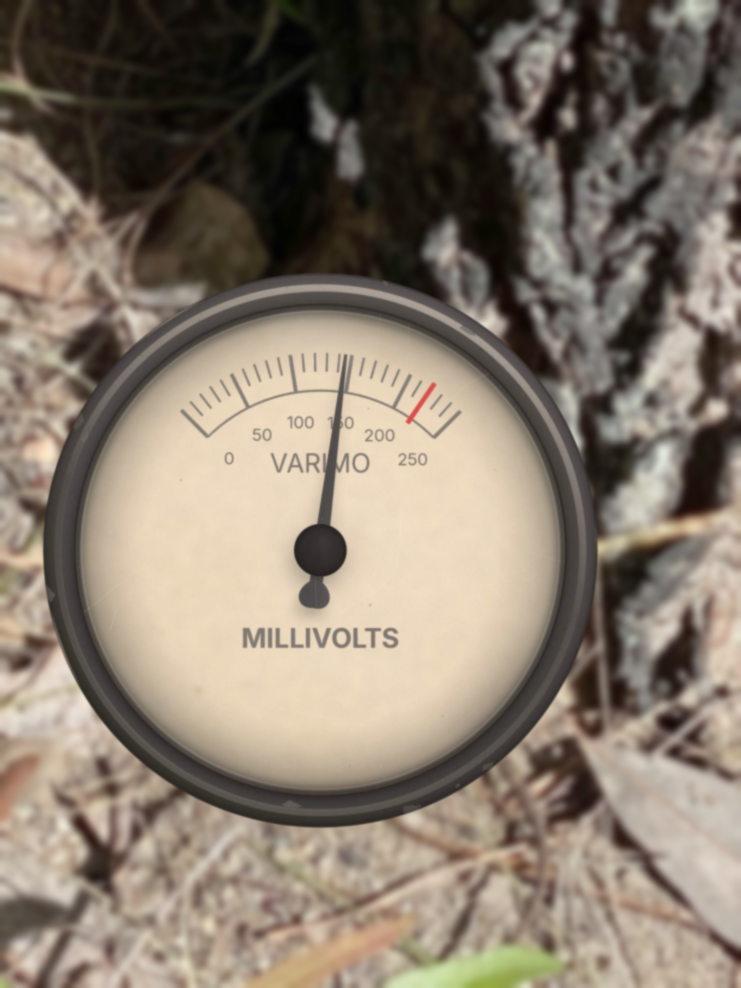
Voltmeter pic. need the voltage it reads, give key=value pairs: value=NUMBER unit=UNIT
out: value=145 unit=mV
